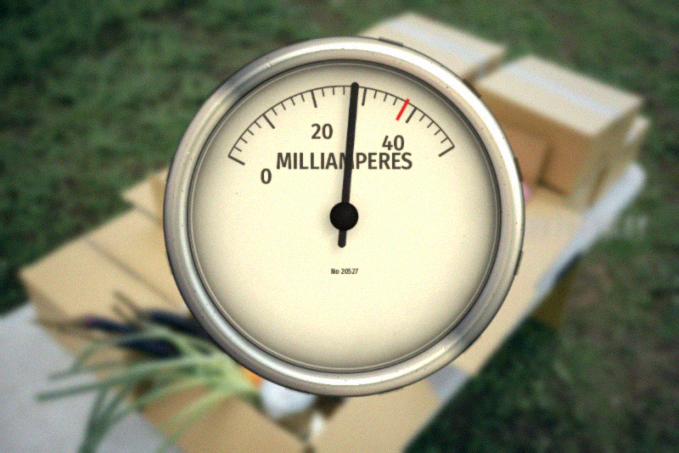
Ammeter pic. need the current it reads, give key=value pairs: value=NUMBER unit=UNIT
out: value=28 unit=mA
